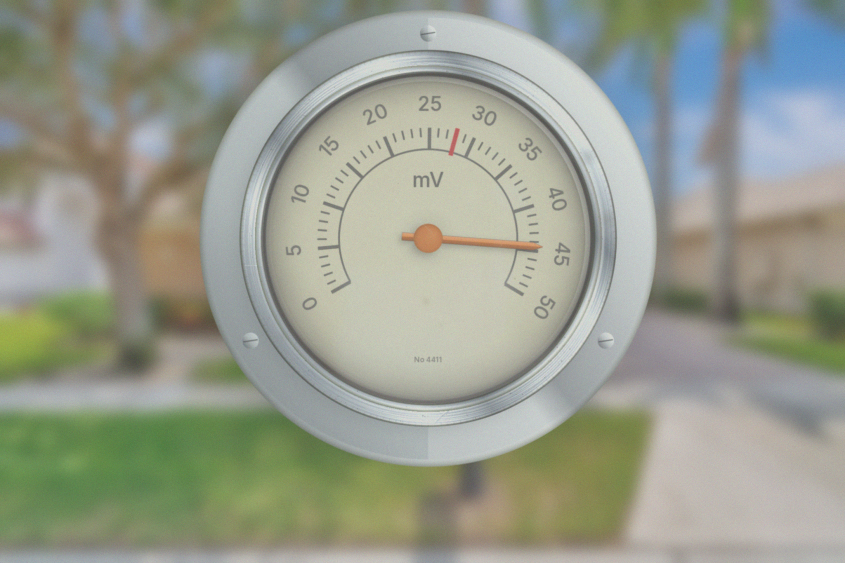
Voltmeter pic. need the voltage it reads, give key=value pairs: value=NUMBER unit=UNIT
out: value=44.5 unit=mV
